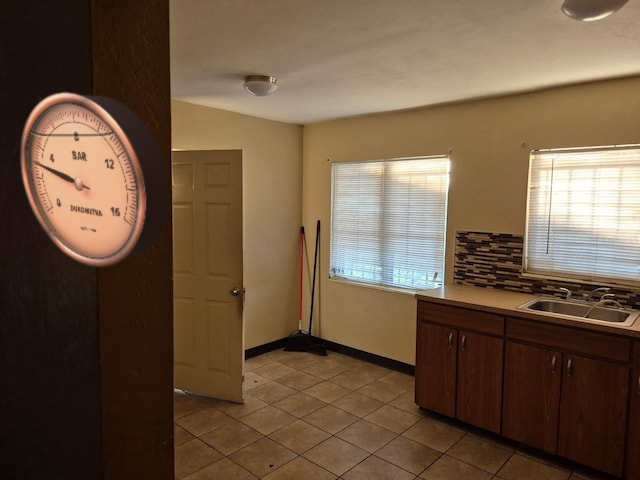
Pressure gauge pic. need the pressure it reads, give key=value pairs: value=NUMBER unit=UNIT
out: value=3 unit=bar
